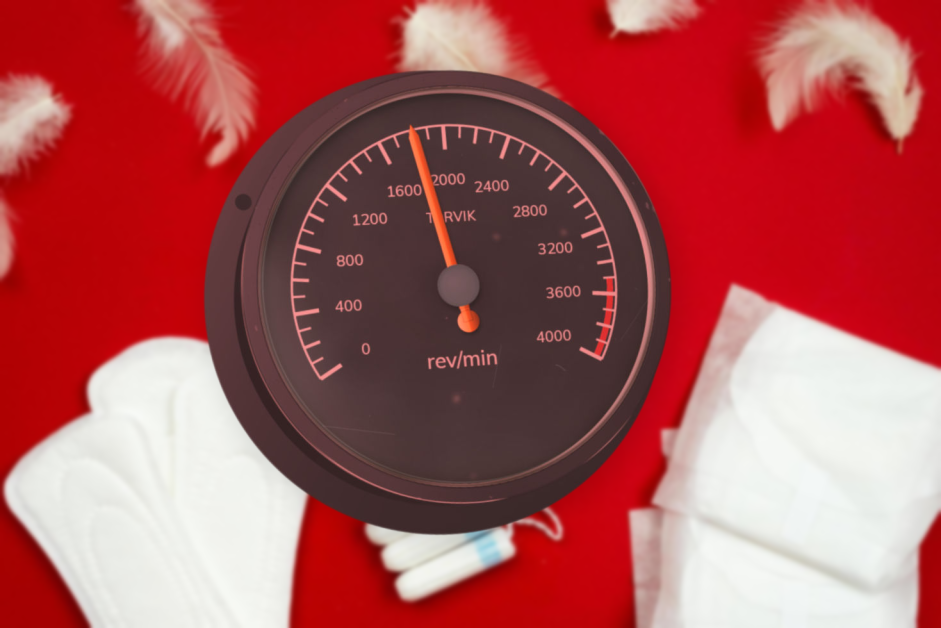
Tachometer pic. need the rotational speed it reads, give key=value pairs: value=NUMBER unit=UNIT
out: value=1800 unit=rpm
